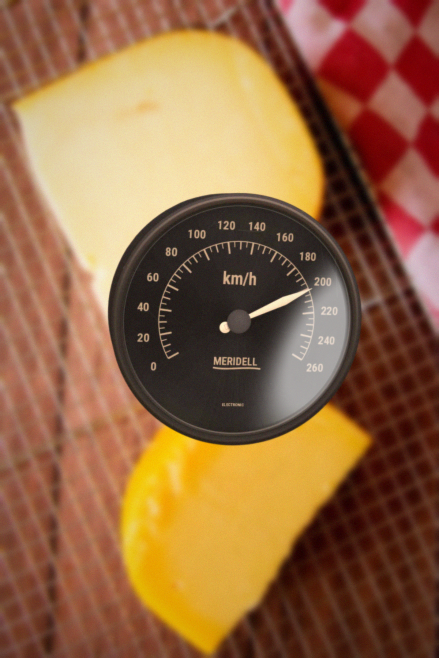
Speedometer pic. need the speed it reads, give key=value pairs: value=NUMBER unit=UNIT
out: value=200 unit=km/h
